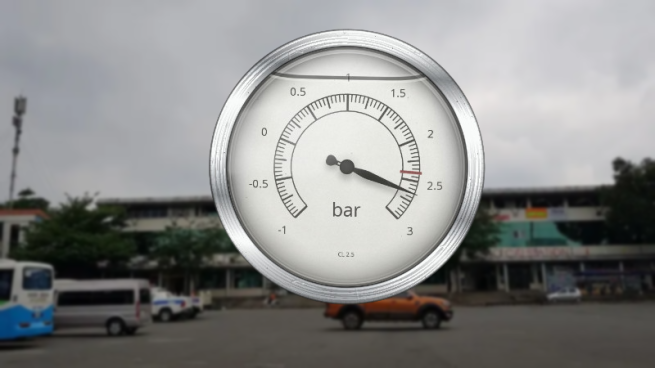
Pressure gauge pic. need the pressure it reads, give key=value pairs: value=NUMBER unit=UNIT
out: value=2.65 unit=bar
